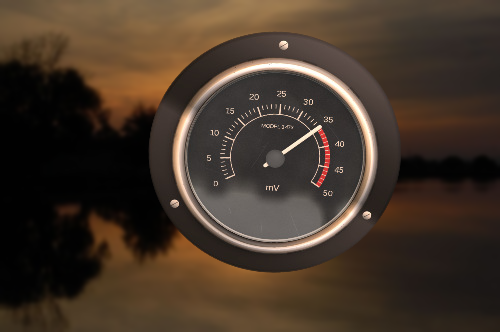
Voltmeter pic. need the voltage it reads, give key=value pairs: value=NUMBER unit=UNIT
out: value=35 unit=mV
